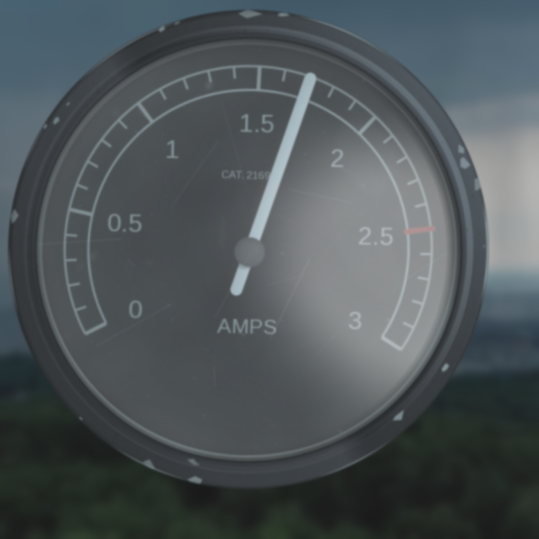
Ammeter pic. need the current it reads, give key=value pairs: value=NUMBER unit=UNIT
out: value=1.7 unit=A
